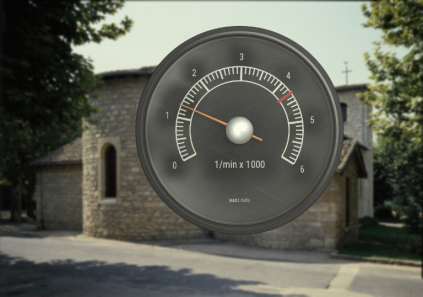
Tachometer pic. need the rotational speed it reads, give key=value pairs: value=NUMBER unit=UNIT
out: value=1300 unit=rpm
